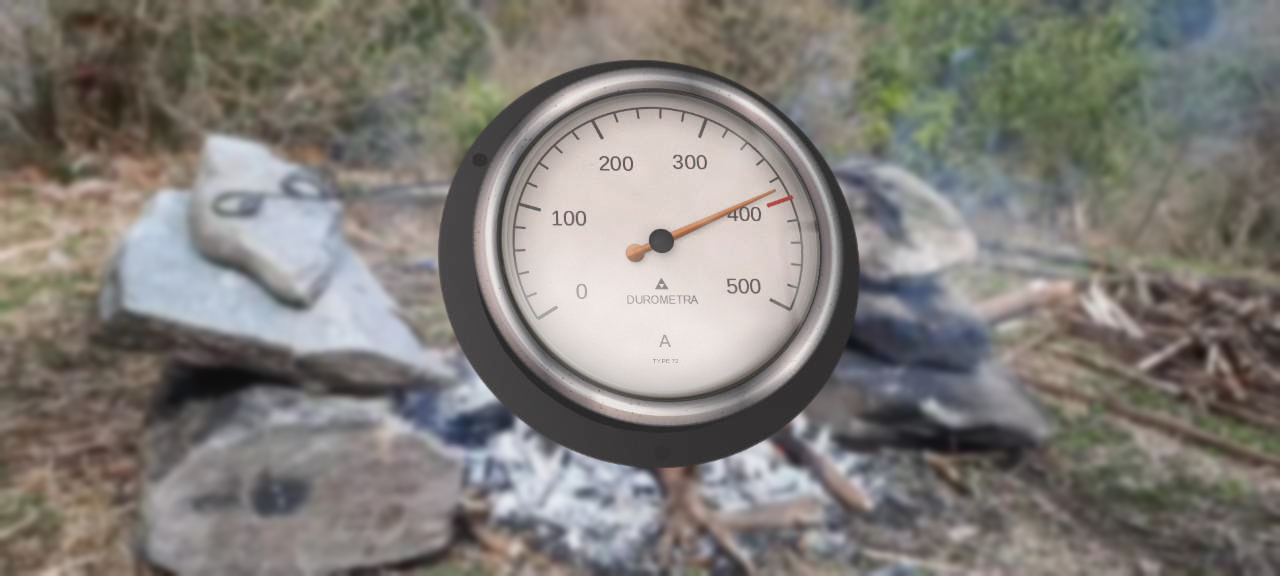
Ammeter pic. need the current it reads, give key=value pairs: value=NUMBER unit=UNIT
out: value=390 unit=A
